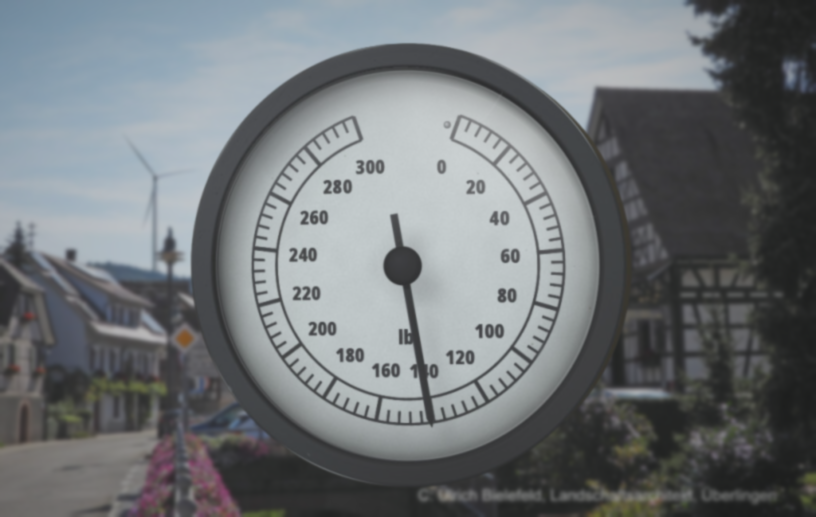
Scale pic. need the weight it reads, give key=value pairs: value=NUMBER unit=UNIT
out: value=140 unit=lb
